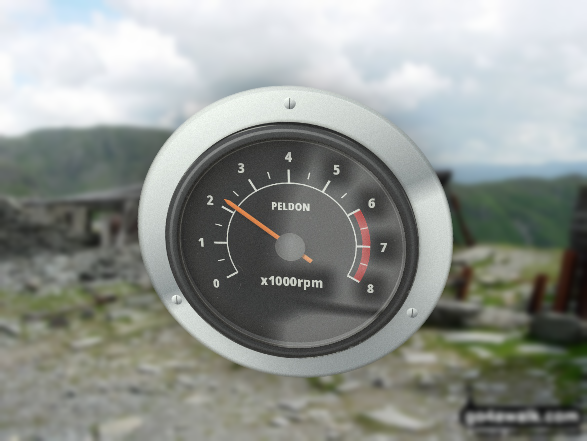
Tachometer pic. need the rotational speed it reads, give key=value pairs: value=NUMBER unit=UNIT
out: value=2250 unit=rpm
